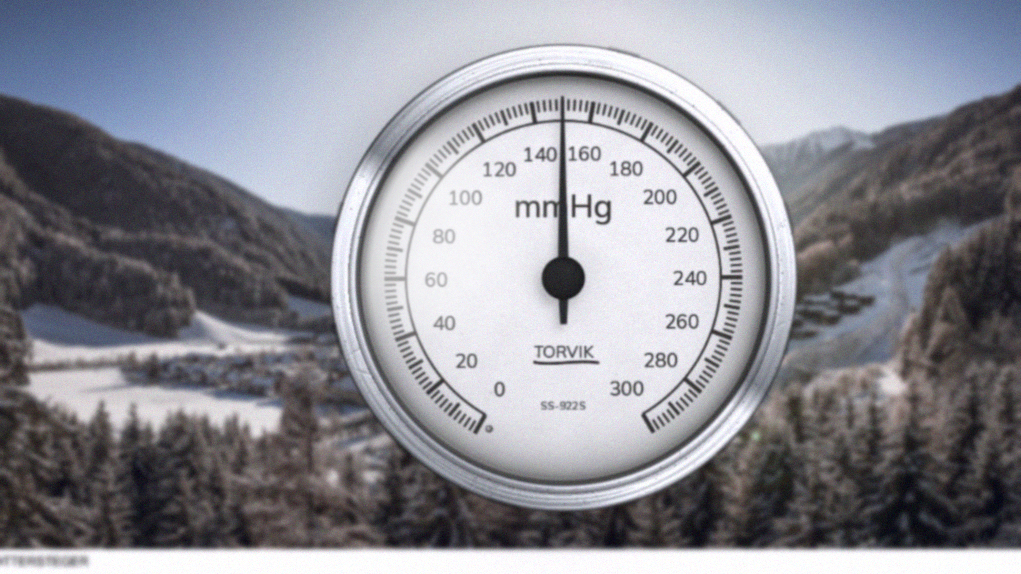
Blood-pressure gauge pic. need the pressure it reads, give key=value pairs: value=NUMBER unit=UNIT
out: value=150 unit=mmHg
